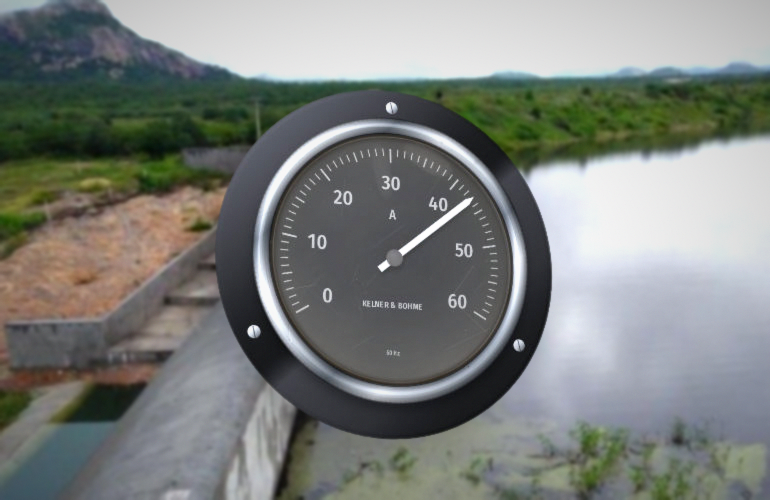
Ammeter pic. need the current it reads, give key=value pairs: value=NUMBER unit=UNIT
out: value=43 unit=A
